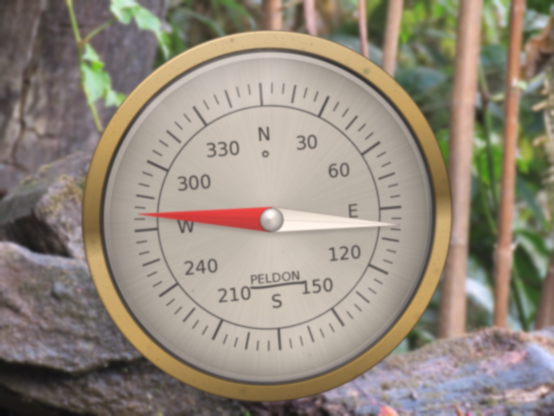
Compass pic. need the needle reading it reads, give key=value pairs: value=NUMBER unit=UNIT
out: value=277.5 unit=°
